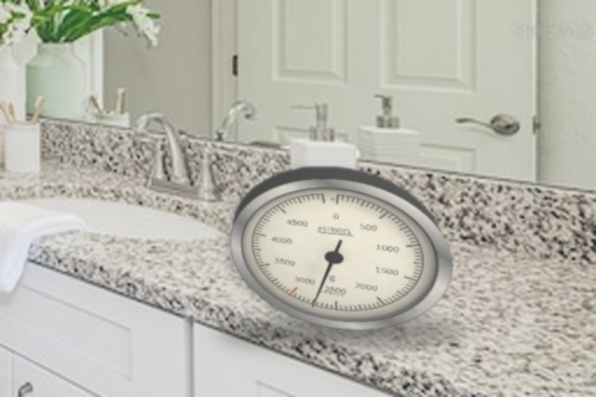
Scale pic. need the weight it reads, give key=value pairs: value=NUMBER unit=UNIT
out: value=2750 unit=g
